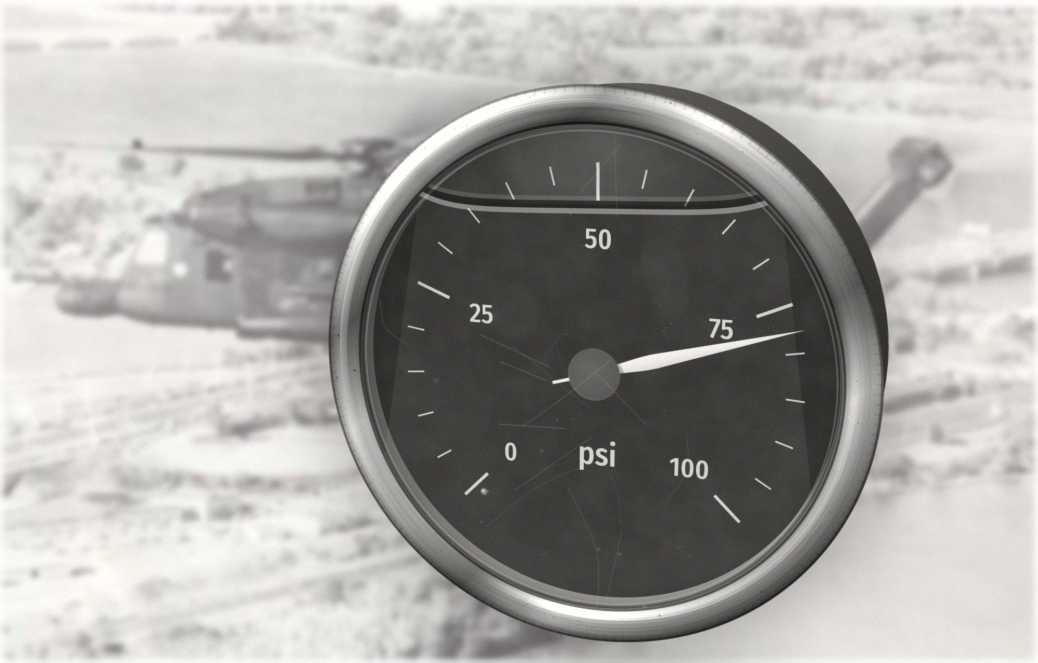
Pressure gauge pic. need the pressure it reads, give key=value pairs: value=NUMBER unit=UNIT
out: value=77.5 unit=psi
